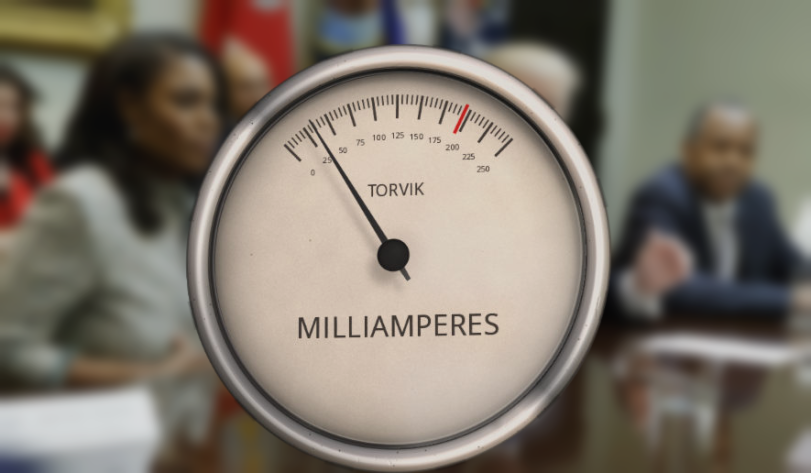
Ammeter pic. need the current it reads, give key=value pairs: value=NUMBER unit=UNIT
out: value=35 unit=mA
